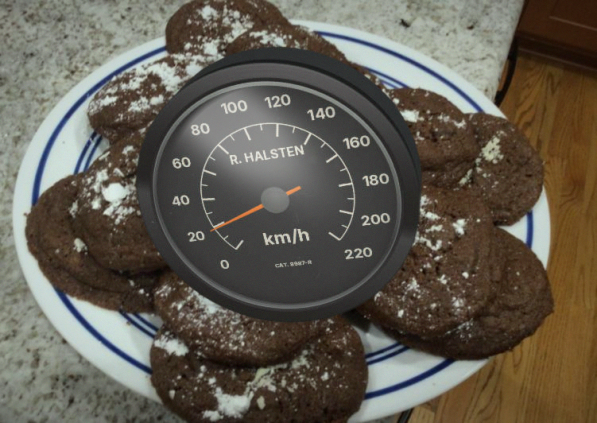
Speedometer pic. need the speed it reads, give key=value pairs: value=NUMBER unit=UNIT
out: value=20 unit=km/h
